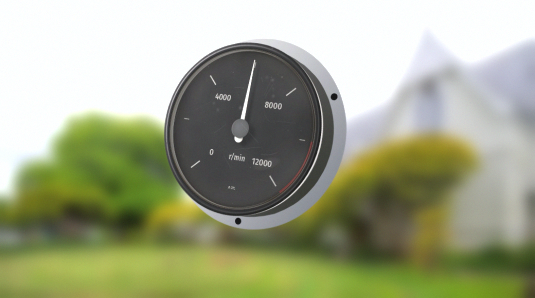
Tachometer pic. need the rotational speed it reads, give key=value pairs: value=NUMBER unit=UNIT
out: value=6000 unit=rpm
